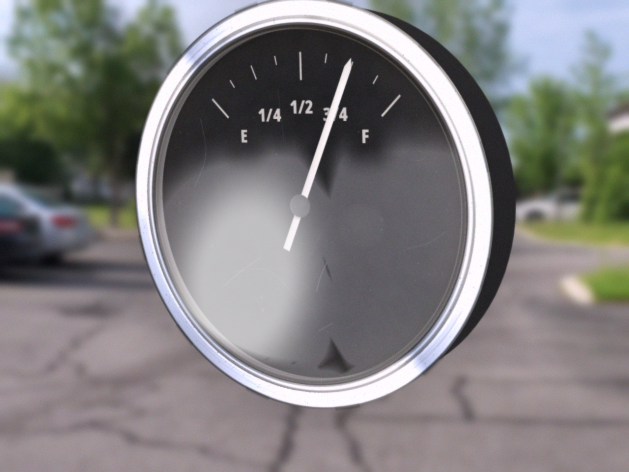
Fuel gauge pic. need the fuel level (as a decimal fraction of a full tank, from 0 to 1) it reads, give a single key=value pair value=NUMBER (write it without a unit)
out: value=0.75
